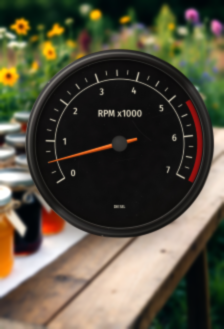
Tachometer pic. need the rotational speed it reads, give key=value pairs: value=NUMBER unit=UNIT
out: value=500 unit=rpm
